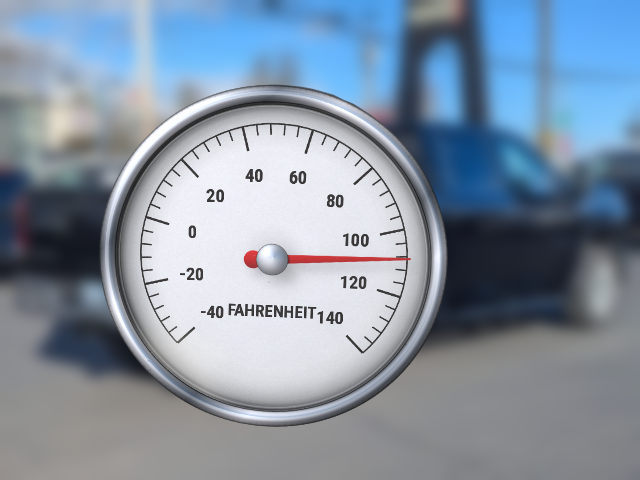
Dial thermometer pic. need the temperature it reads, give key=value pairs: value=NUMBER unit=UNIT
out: value=108 unit=°F
